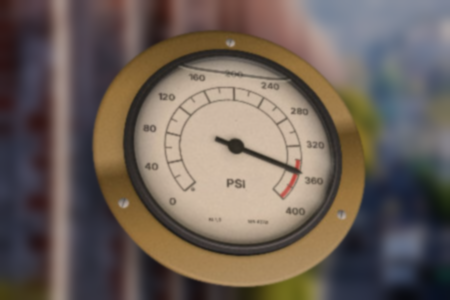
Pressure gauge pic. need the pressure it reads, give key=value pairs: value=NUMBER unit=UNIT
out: value=360 unit=psi
